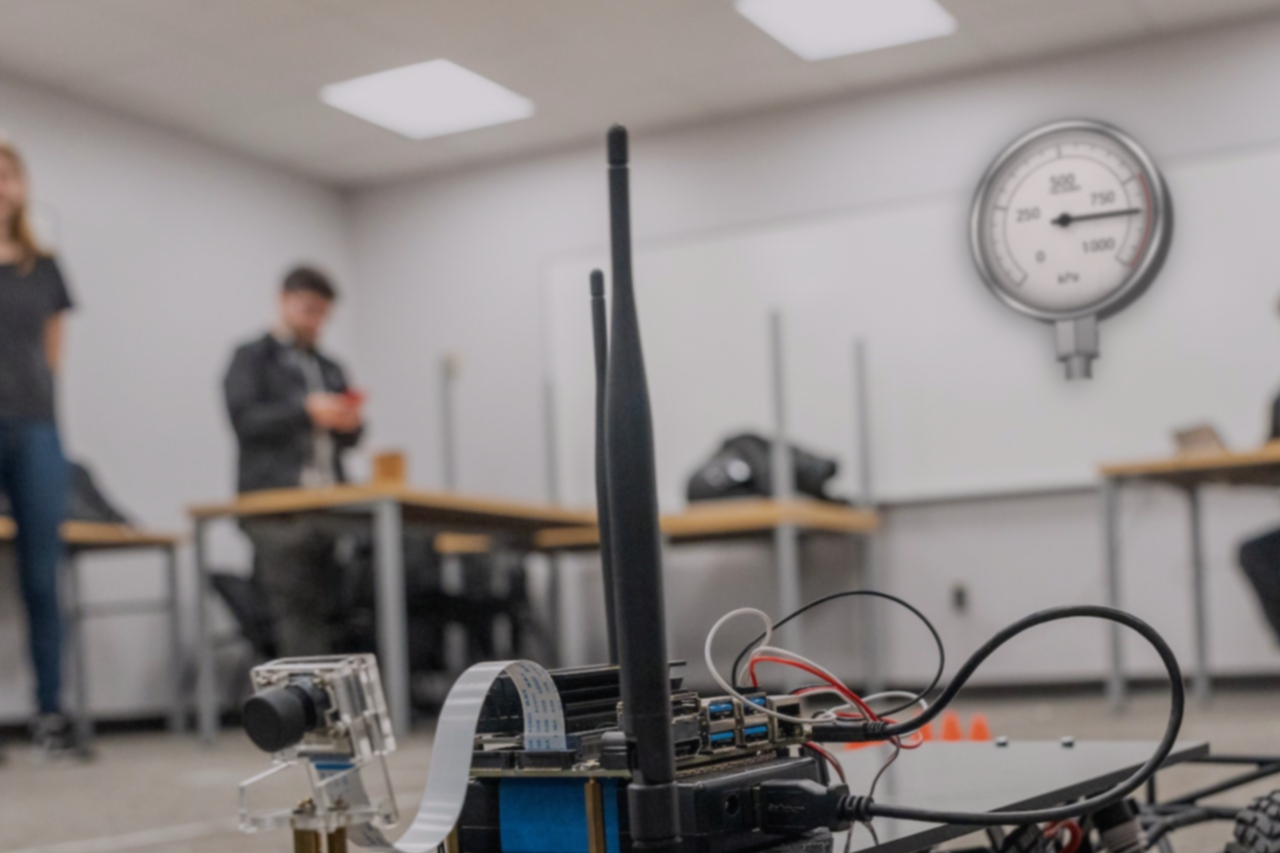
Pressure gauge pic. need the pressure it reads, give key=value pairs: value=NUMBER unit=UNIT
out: value=850 unit=kPa
